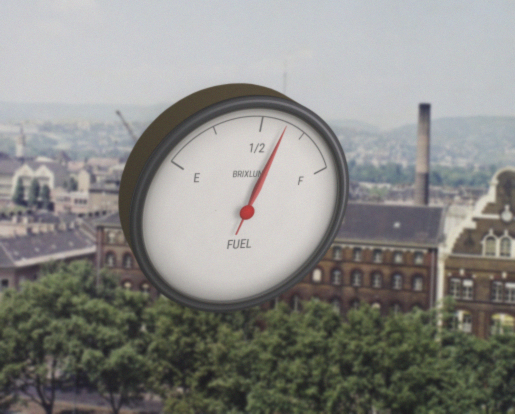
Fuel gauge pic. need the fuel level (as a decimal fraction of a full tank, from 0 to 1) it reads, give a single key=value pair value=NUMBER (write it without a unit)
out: value=0.625
